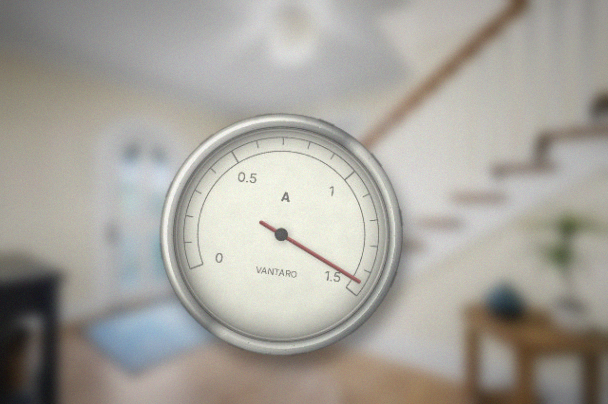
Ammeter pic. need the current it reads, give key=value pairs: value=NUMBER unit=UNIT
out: value=1.45 unit=A
